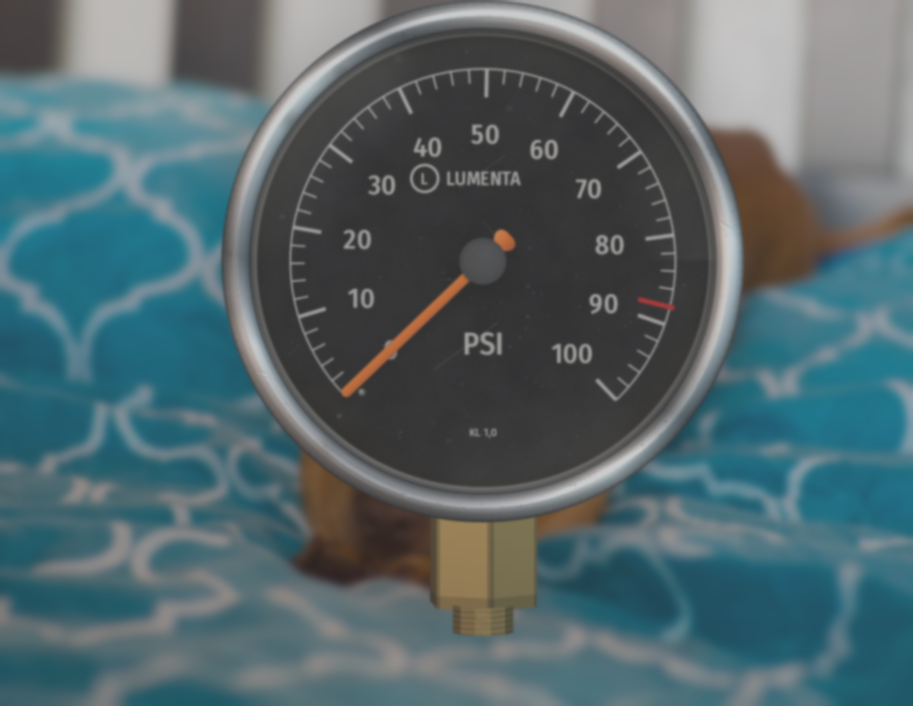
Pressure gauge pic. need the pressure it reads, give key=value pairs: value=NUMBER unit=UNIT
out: value=0 unit=psi
